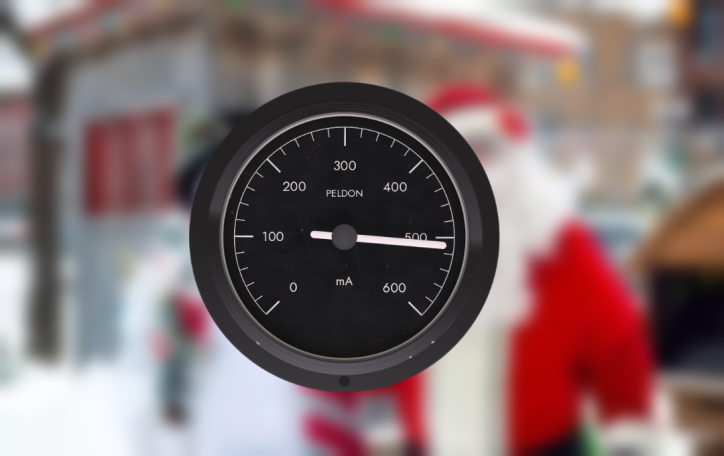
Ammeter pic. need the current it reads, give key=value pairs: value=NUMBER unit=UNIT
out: value=510 unit=mA
